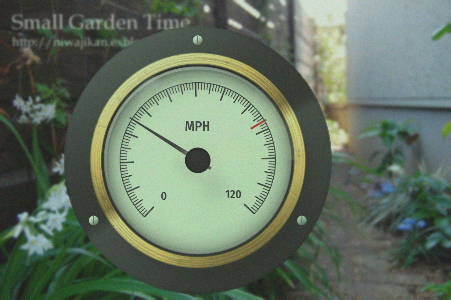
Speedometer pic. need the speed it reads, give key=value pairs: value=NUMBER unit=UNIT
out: value=35 unit=mph
